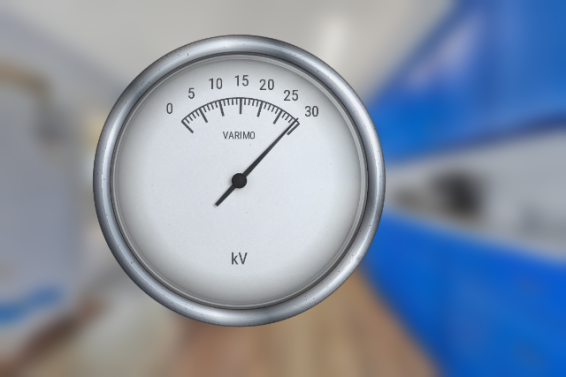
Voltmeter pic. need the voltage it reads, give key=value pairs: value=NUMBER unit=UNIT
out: value=29 unit=kV
